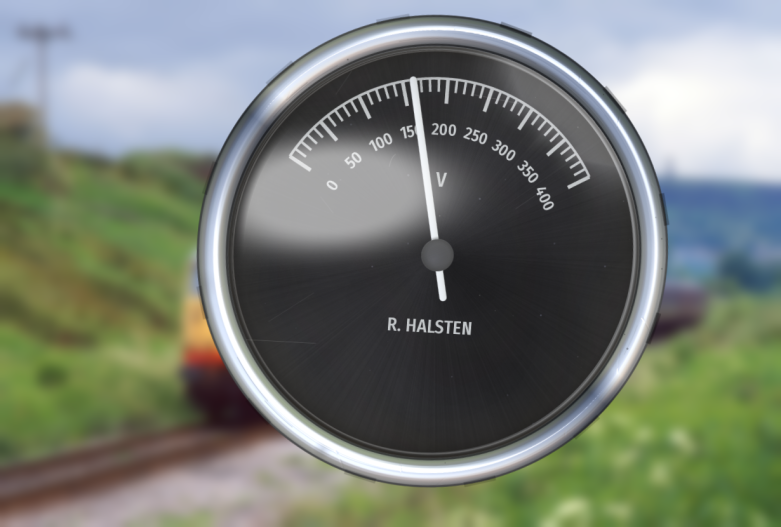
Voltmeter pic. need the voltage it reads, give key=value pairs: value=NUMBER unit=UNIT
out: value=160 unit=V
